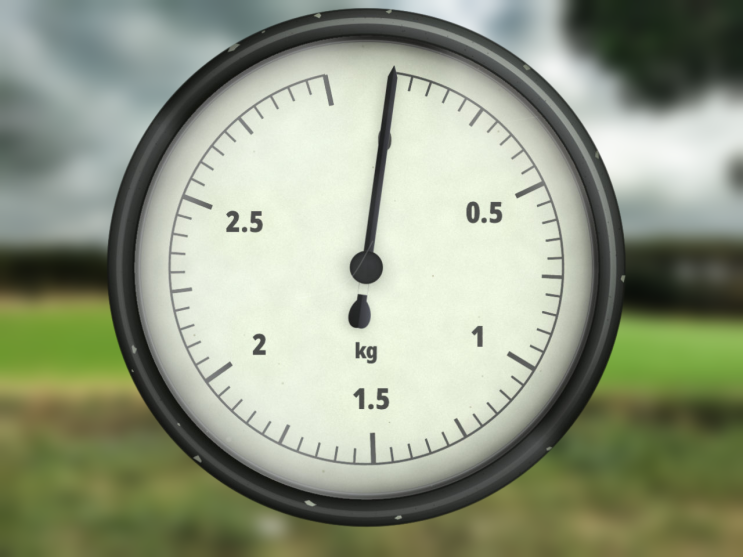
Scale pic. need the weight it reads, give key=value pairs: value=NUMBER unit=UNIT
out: value=0 unit=kg
